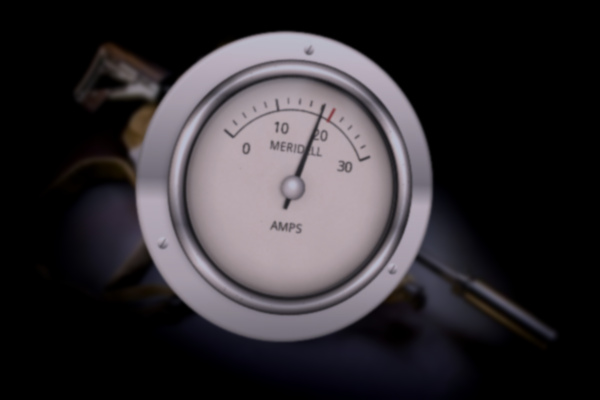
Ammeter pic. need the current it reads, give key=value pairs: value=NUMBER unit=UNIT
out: value=18 unit=A
